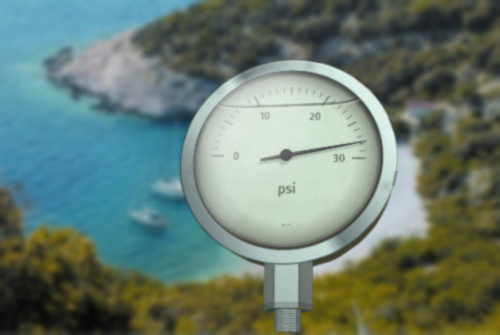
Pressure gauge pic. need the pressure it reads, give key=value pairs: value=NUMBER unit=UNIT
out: value=28 unit=psi
